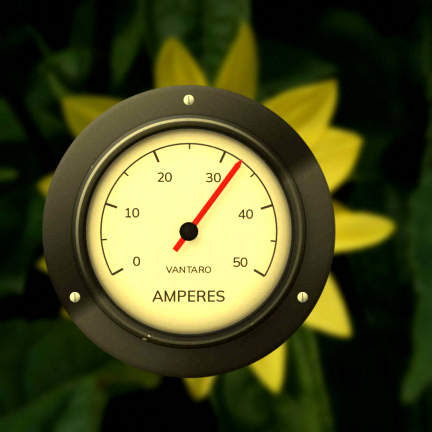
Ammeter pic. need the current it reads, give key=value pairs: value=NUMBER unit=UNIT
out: value=32.5 unit=A
